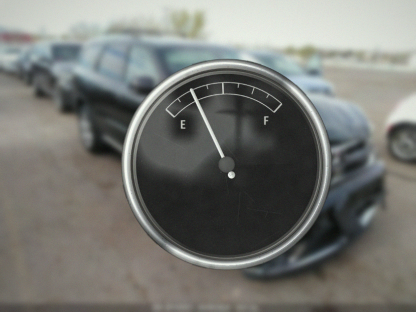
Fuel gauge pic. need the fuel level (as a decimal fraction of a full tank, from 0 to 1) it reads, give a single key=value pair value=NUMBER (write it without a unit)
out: value=0.25
